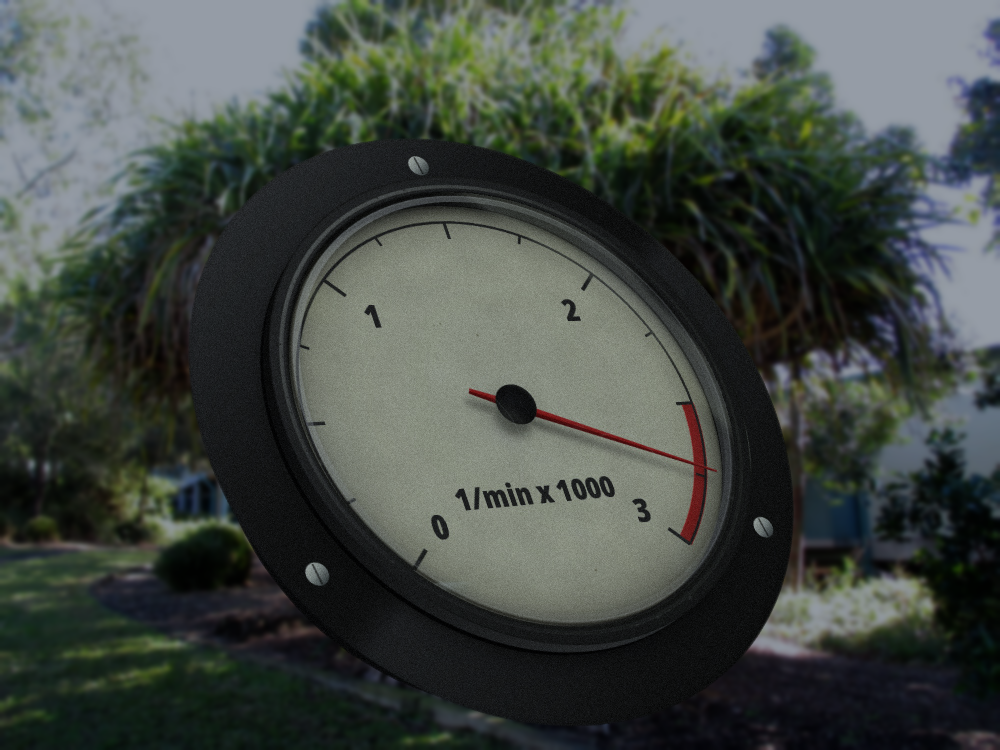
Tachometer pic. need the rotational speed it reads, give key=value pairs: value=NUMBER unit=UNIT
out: value=2750 unit=rpm
